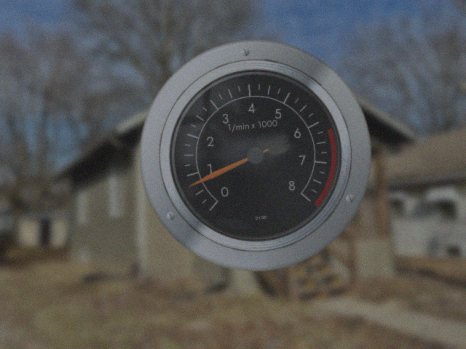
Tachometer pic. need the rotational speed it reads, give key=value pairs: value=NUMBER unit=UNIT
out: value=750 unit=rpm
